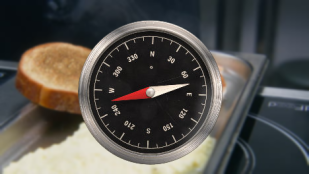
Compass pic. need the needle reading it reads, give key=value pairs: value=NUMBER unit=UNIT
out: value=255 unit=°
